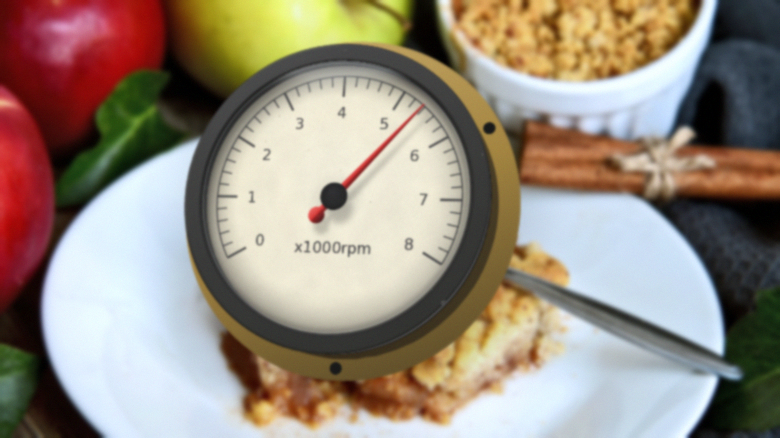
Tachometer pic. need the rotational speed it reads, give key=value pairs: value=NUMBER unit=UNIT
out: value=5400 unit=rpm
